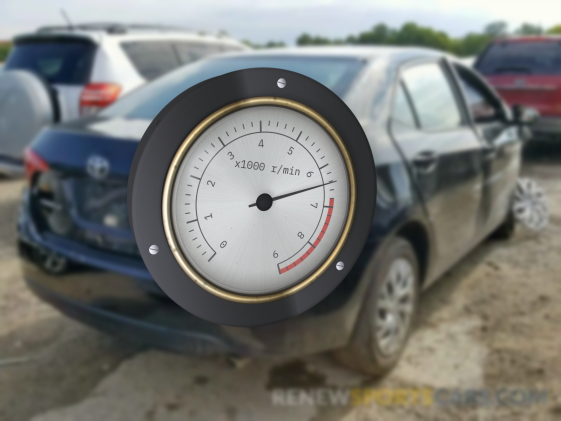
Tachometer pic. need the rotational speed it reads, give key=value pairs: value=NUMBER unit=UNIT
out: value=6400 unit=rpm
